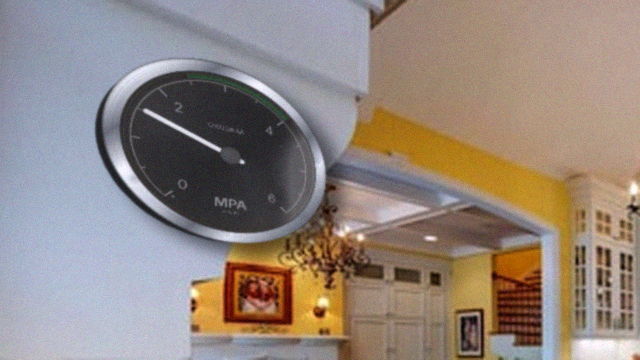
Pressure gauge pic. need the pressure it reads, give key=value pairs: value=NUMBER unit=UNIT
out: value=1.5 unit=MPa
